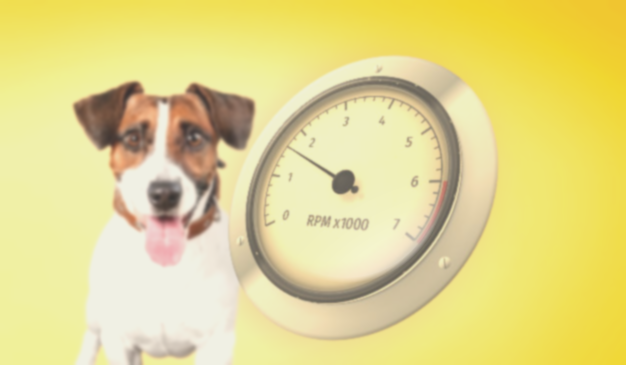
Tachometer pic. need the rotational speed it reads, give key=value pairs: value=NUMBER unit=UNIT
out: value=1600 unit=rpm
